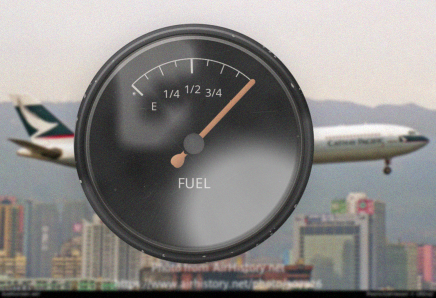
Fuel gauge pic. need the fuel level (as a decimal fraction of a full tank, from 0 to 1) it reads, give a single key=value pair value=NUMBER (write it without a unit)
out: value=1
